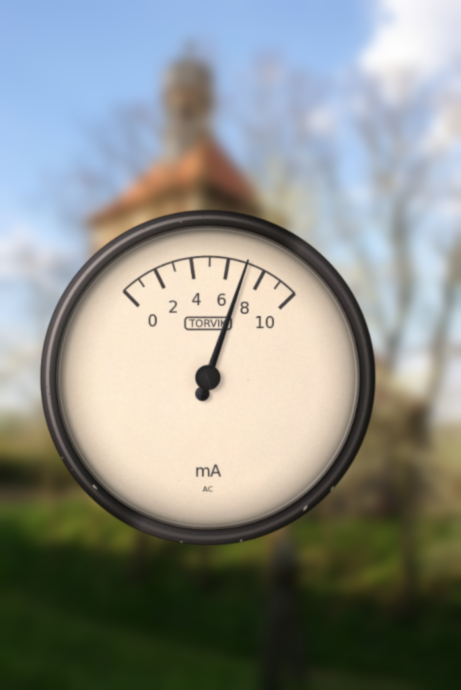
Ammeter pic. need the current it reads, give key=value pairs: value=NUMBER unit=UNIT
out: value=7 unit=mA
